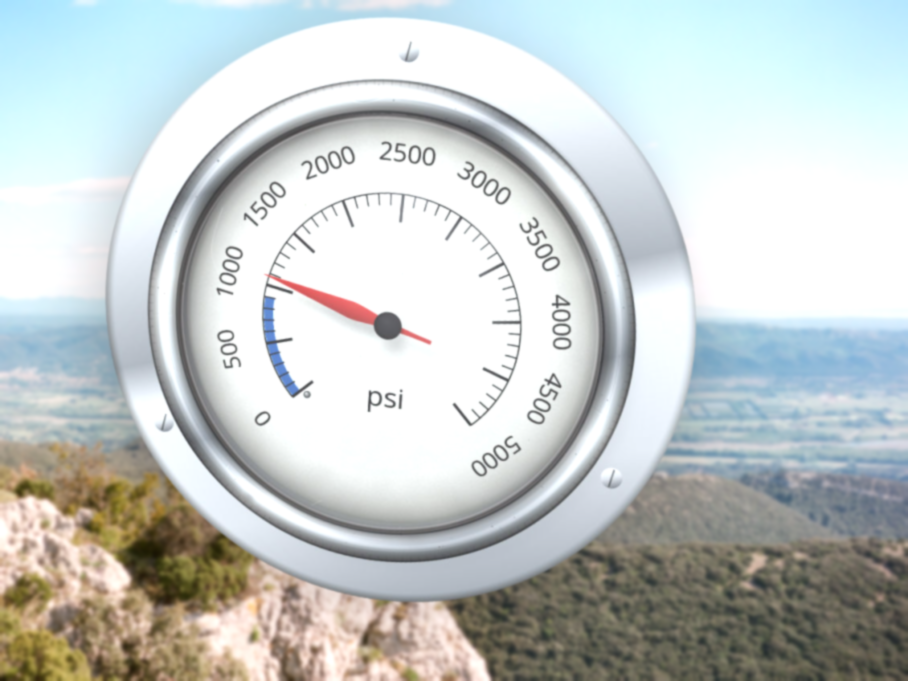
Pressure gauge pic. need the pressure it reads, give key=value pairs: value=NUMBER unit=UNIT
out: value=1100 unit=psi
